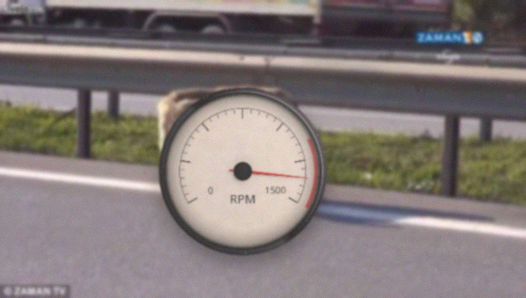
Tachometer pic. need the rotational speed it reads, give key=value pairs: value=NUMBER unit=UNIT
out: value=1350 unit=rpm
